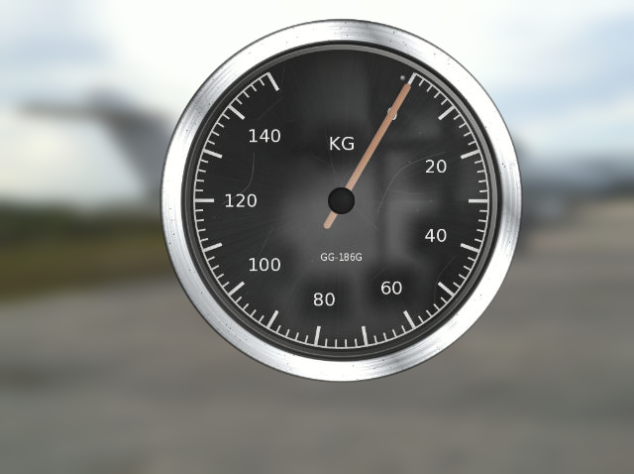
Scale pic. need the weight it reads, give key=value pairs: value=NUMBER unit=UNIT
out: value=0 unit=kg
